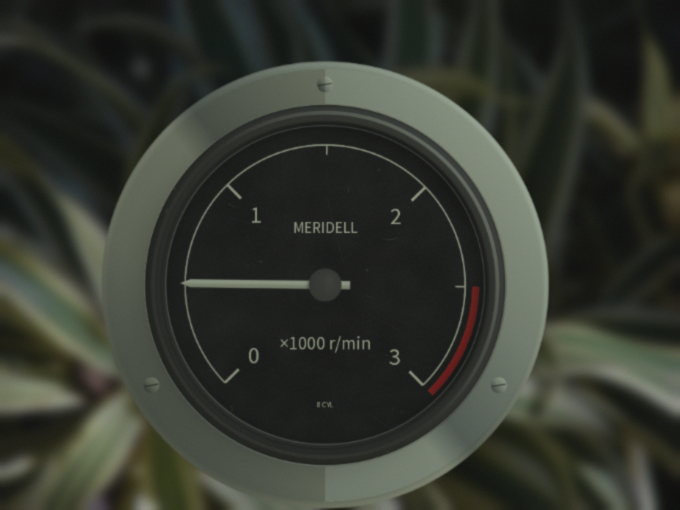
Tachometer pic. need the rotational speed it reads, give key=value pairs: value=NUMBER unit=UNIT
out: value=500 unit=rpm
